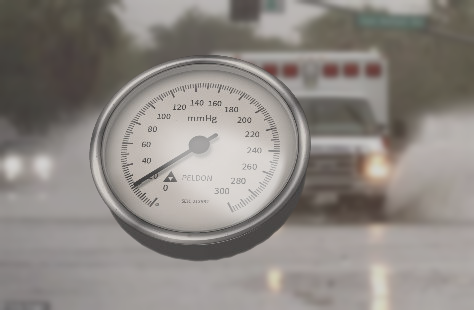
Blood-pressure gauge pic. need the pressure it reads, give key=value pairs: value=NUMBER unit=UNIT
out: value=20 unit=mmHg
